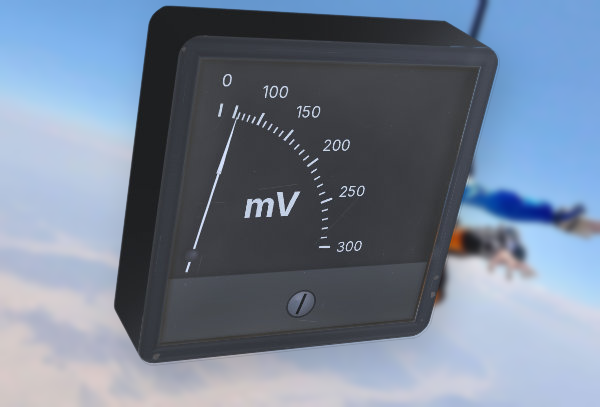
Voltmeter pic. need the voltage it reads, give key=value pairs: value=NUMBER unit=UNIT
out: value=50 unit=mV
